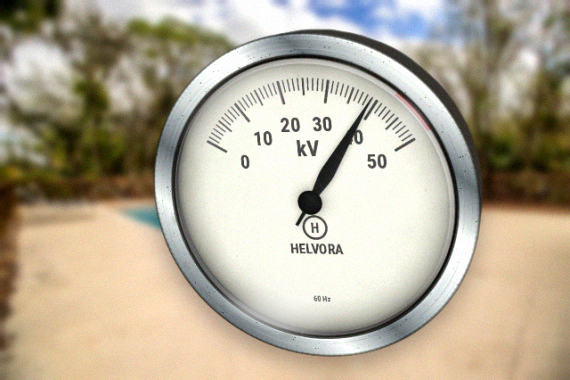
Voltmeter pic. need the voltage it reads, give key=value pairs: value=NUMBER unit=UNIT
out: value=39 unit=kV
